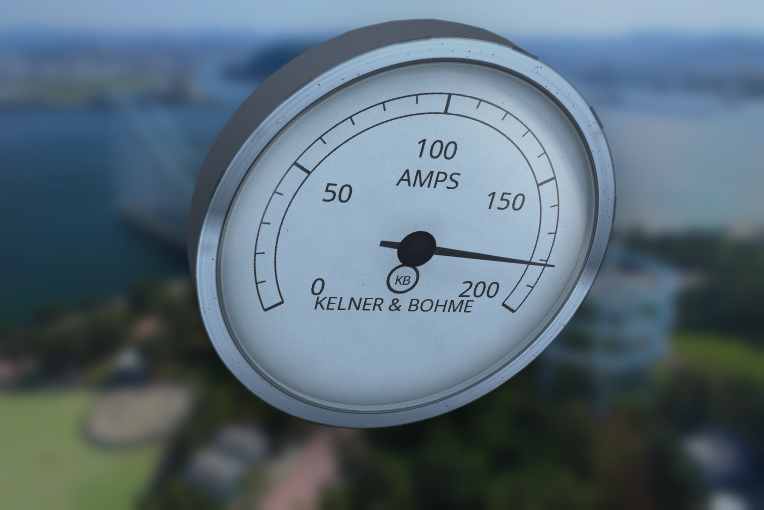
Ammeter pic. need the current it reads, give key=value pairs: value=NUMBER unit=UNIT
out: value=180 unit=A
